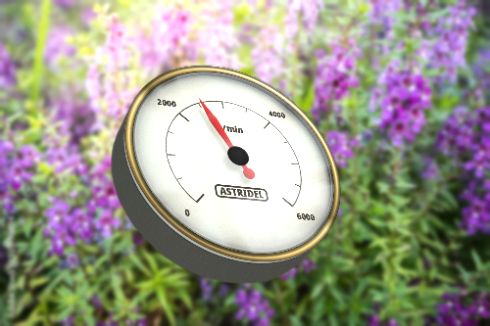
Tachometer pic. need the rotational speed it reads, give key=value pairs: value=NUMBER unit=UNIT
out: value=2500 unit=rpm
